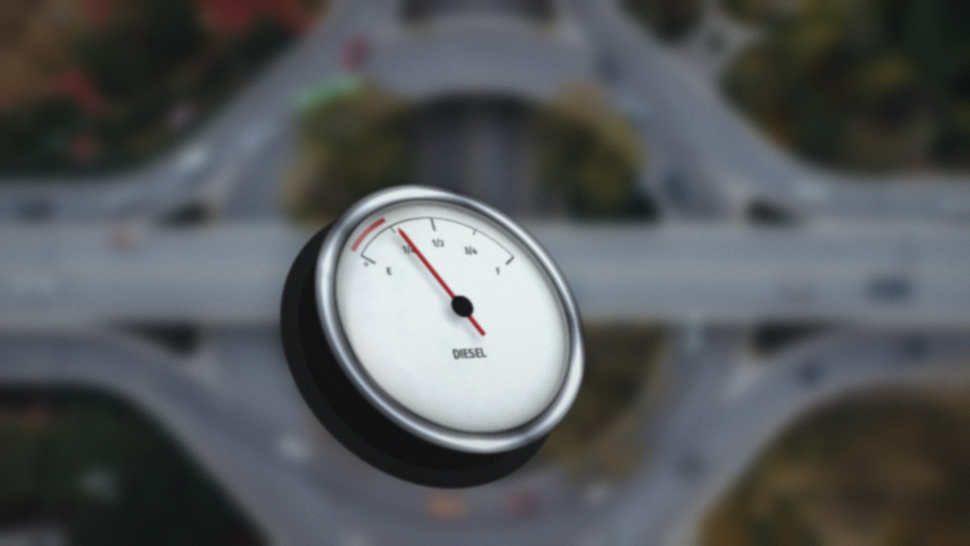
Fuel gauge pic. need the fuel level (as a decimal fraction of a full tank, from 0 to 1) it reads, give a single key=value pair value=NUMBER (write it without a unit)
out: value=0.25
